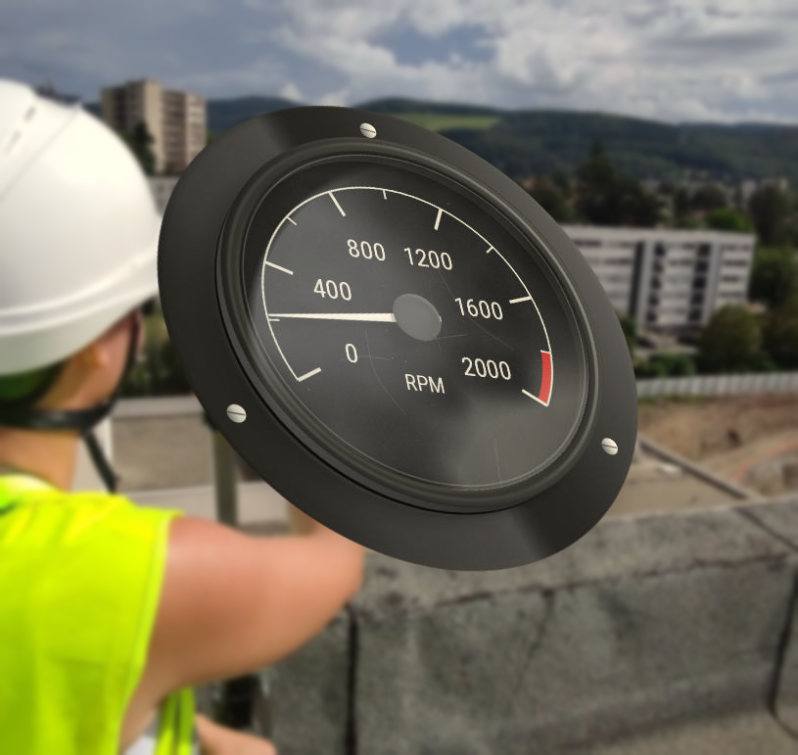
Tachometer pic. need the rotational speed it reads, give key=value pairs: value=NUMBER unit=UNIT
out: value=200 unit=rpm
